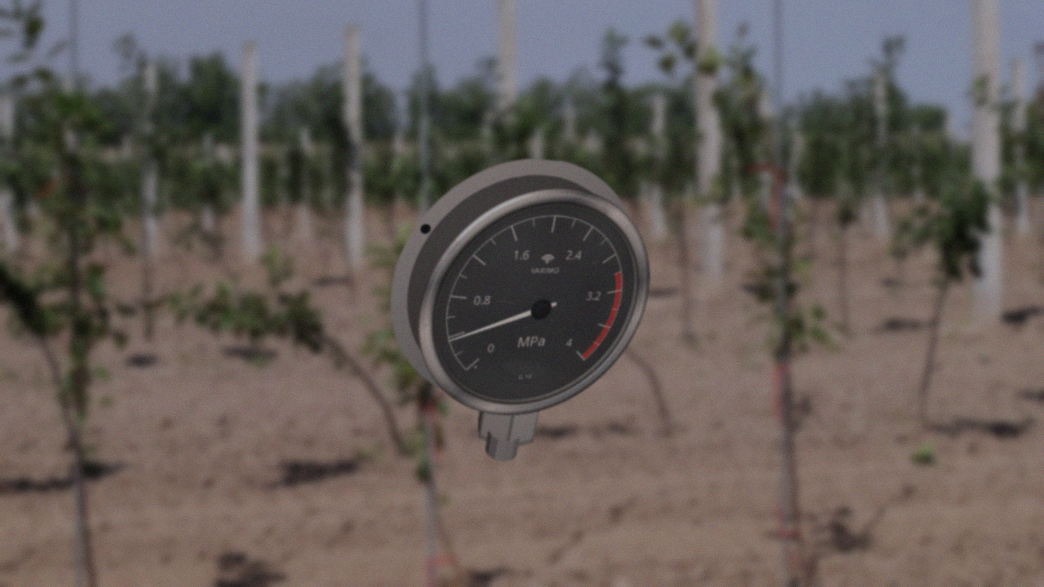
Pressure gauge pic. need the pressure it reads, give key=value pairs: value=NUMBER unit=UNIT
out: value=0.4 unit=MPa
